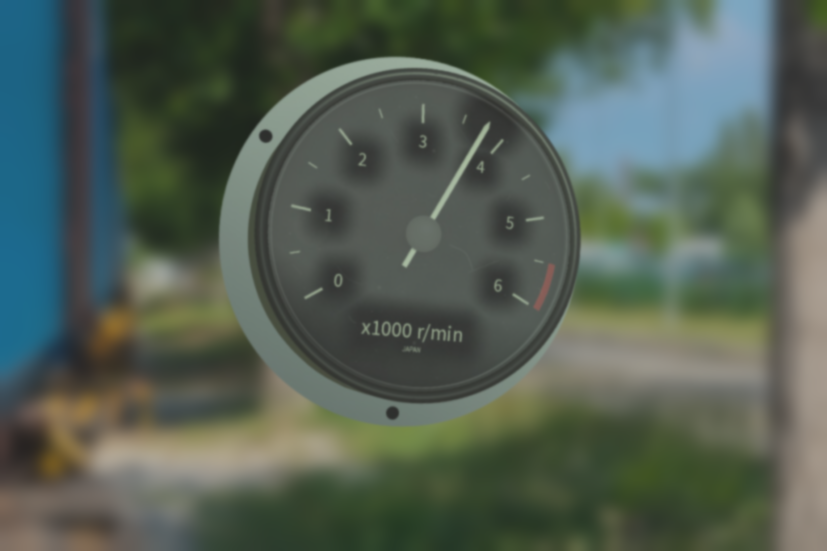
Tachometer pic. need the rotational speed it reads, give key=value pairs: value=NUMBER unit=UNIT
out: value=3750 unit=rpm
